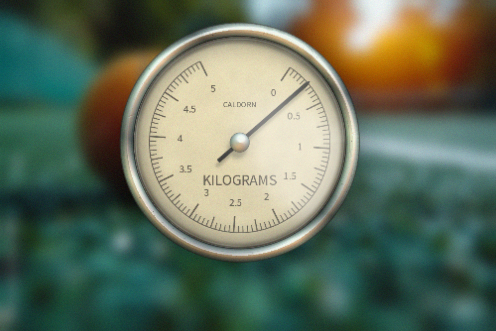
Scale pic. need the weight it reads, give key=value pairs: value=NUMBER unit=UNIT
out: value=0.25 unit=kg
